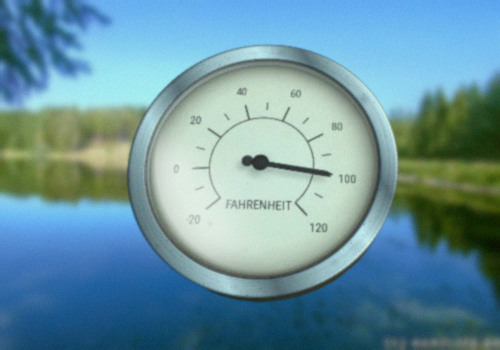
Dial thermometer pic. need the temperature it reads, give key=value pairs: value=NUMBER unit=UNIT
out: value=100 unit=°F
